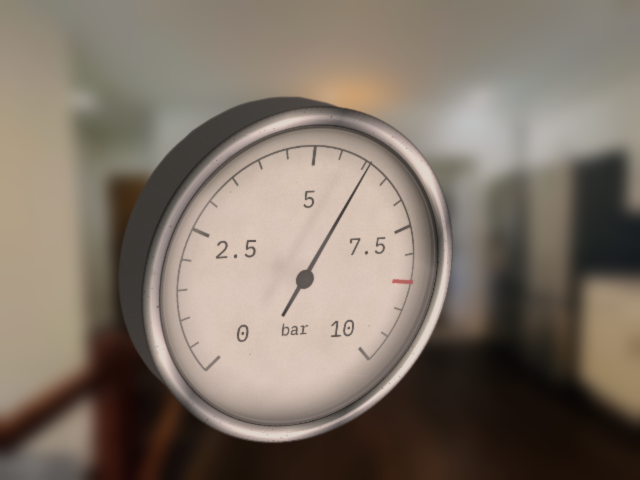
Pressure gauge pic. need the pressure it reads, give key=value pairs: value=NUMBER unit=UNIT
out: value=6 unit=bar
